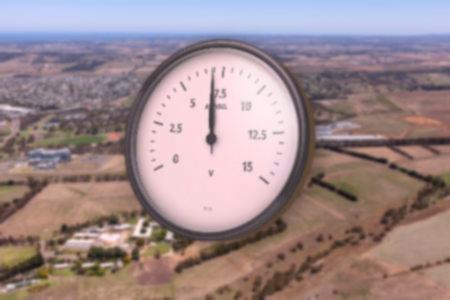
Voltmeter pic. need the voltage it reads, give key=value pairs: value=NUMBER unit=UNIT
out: value=7 unit=V
